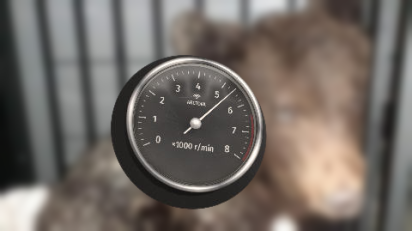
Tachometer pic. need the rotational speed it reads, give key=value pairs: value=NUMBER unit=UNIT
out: value=5400 unit=rpm
